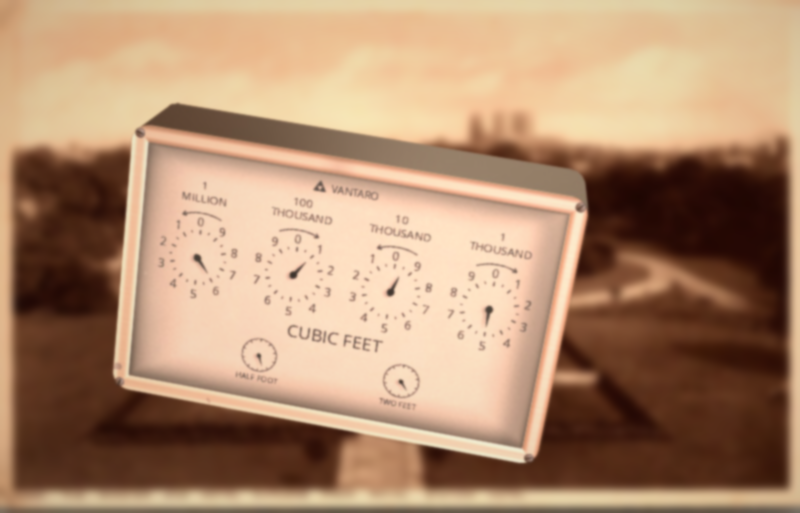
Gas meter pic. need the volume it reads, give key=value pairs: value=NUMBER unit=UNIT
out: value=609500 unit=ft³
